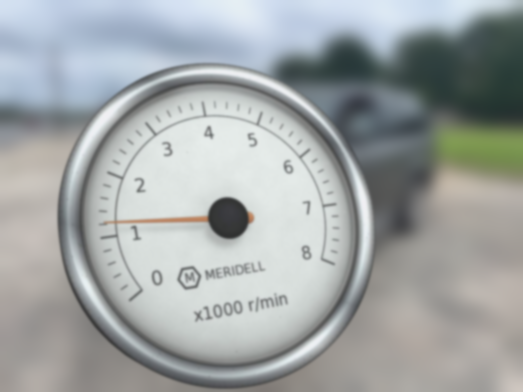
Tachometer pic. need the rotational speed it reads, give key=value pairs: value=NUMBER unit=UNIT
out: value=1200 unit=rpm
